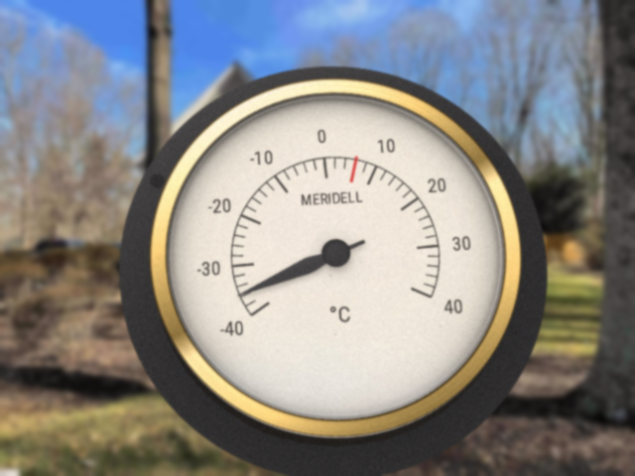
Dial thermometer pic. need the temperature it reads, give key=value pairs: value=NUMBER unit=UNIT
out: value=-36 unit=°C
